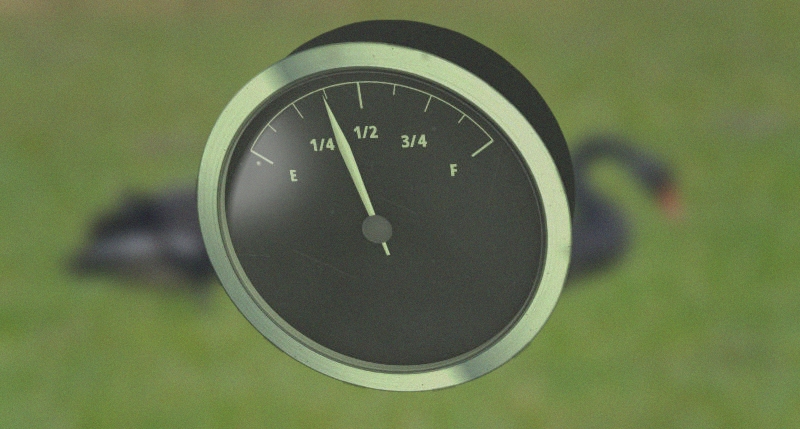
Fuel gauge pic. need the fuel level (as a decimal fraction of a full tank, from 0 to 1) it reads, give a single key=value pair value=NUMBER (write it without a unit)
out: value=0.375
